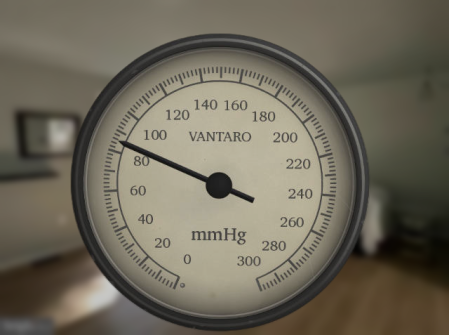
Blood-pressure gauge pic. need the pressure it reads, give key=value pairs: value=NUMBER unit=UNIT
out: value=86 unit=mmHg
